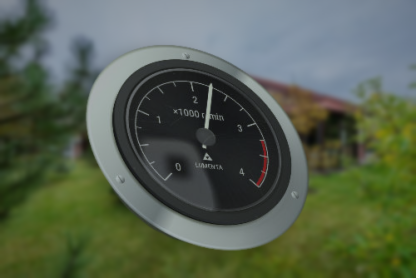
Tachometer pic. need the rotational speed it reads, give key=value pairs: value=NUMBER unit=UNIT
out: value=2250 unit=rpm
